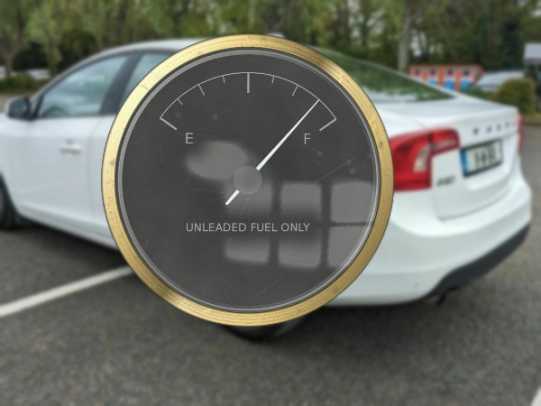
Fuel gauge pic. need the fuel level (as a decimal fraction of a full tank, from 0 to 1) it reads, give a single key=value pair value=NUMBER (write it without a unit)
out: value=0.875
